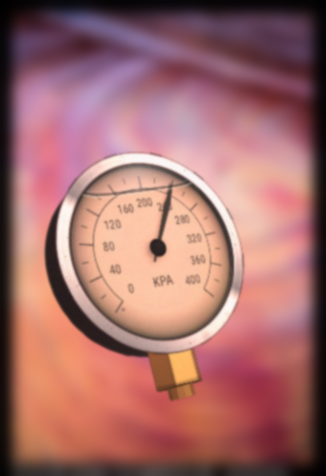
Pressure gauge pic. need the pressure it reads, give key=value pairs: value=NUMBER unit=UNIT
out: value=240 unit=kPa
